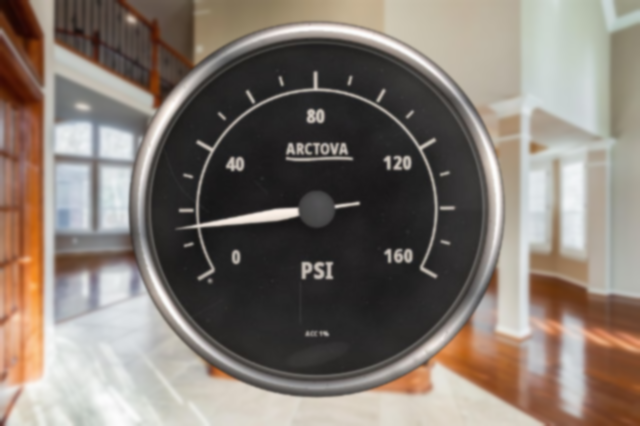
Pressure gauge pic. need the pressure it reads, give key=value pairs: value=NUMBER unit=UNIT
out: value=15 unit=psi
